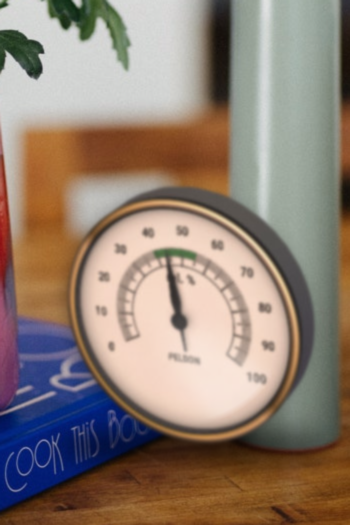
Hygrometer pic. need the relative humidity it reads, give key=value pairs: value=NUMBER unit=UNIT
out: value=45 unit=%
